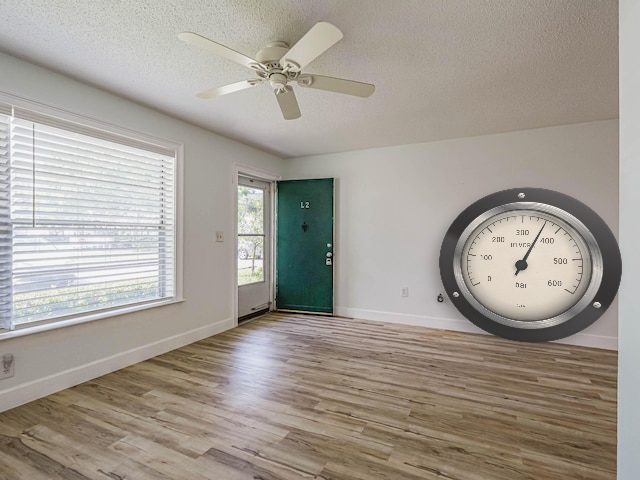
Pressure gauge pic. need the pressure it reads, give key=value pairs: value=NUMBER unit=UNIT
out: value=360 unit=bar
